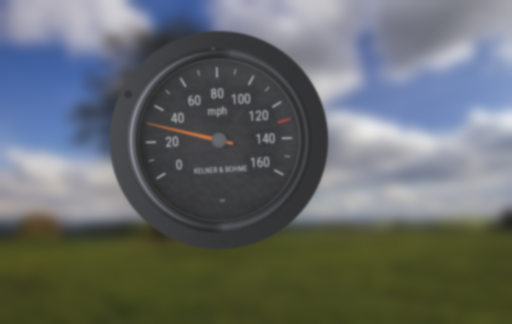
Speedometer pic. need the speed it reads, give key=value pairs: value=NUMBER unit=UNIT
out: value=30 unit=mph
